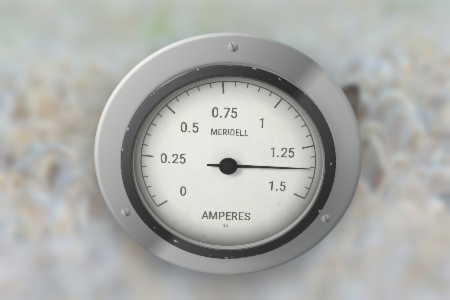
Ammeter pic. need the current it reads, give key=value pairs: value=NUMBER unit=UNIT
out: value=1.35 unit=A
